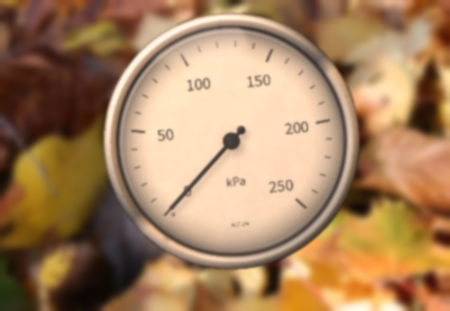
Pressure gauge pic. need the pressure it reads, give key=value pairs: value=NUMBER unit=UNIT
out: value=0 unit=kPa
